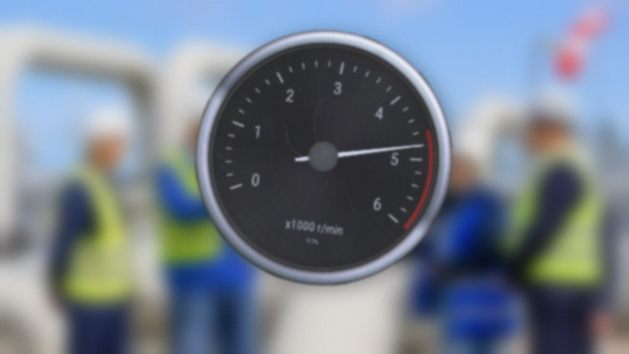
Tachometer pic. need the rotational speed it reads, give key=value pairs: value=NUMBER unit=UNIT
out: value=4800 unit=rpm
